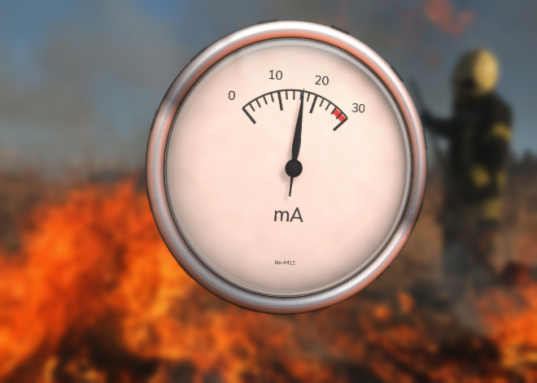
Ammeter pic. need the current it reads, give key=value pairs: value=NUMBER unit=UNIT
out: value=16 unit=mA
